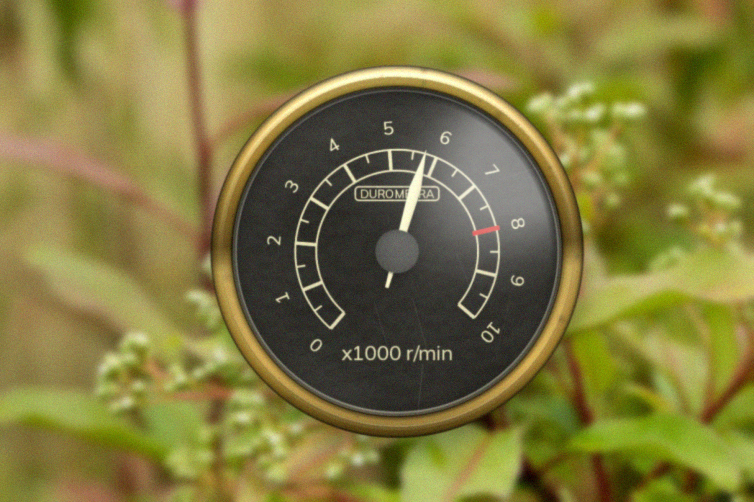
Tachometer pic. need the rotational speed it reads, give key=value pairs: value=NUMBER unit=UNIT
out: value=5750 unit=rpm
